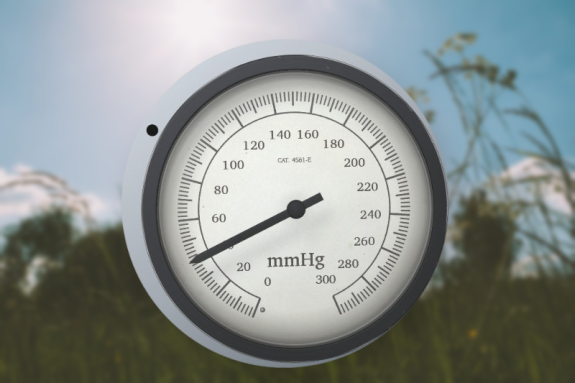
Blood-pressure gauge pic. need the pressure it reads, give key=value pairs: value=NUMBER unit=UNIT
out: value=40 unit=mmHg
